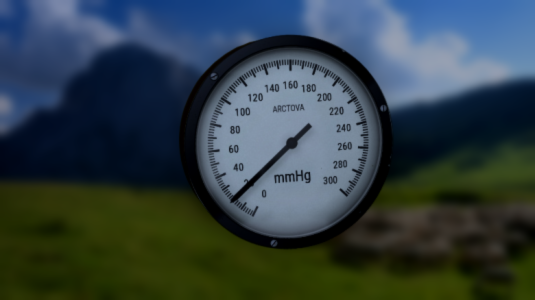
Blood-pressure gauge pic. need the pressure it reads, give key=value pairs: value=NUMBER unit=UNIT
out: value=20 unit=mmHg
